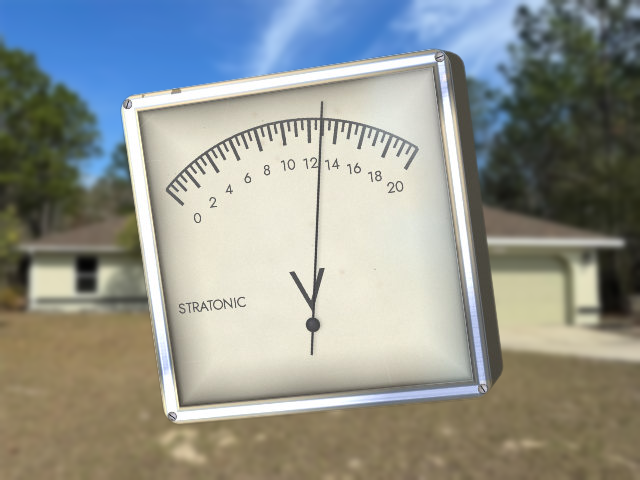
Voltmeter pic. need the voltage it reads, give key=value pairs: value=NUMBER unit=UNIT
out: value=13 unit=V
